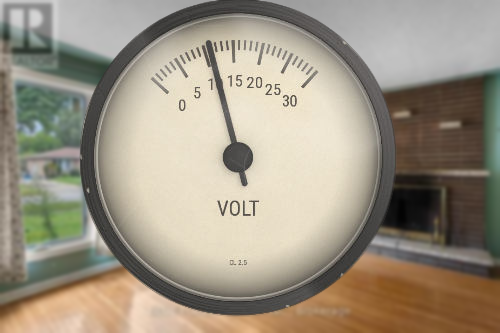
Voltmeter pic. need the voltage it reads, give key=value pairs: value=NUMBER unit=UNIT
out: value=11 unit=V
